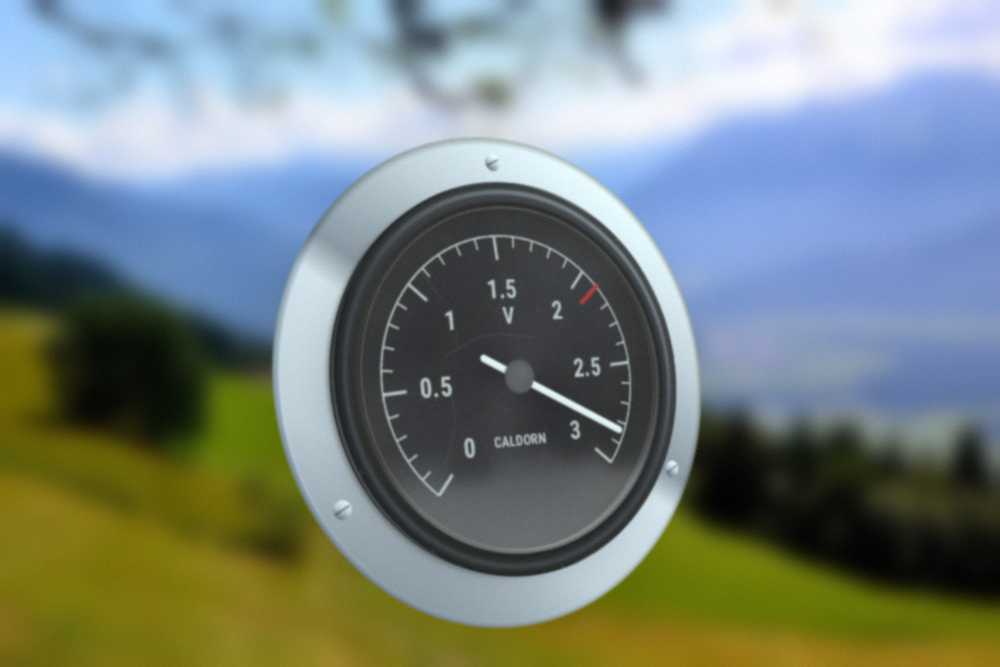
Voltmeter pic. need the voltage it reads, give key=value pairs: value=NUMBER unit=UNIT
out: value=2.85 unit=V
